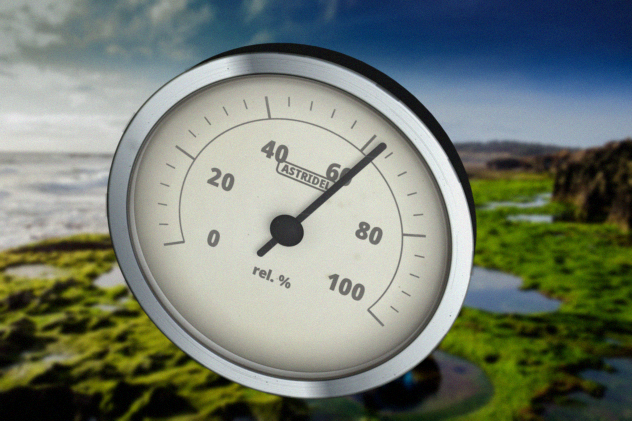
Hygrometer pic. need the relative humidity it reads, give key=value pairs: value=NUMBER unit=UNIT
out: value=62 unit=%
